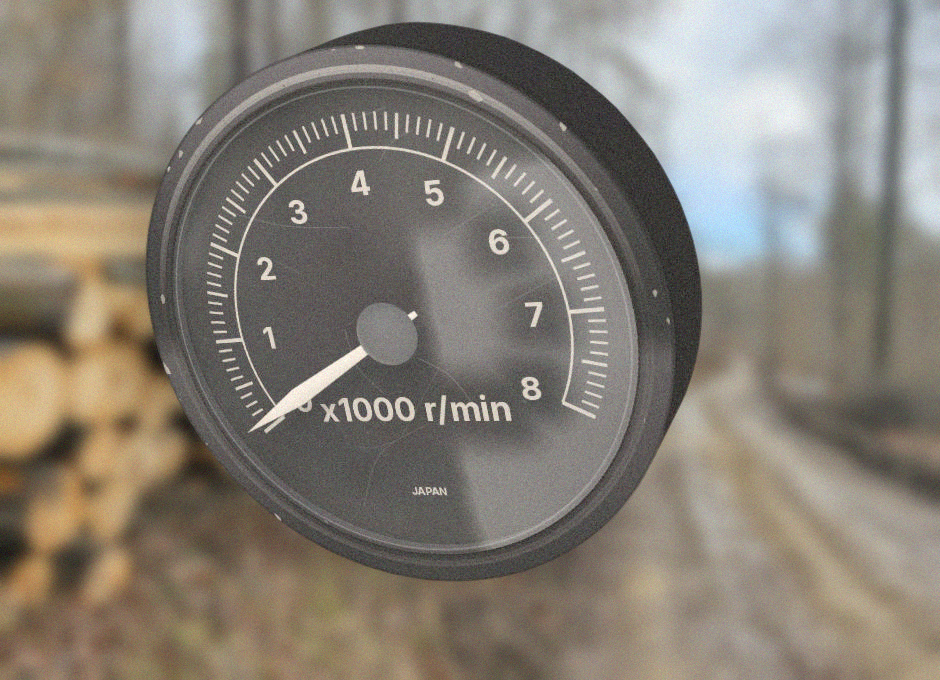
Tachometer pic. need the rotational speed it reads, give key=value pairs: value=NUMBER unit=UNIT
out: value=100 unit=rpm
